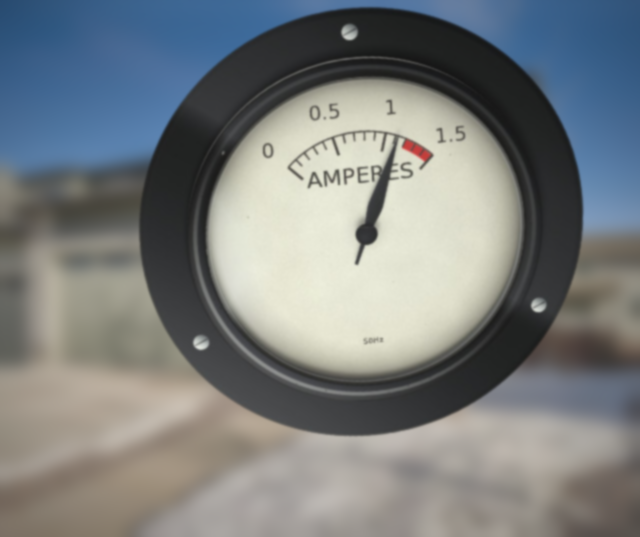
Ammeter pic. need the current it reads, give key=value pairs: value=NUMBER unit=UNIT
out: value=1.1 unit=A
